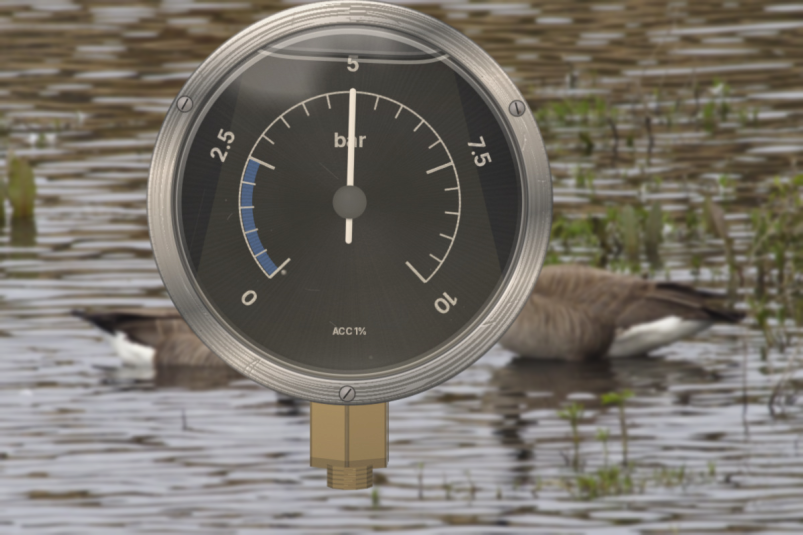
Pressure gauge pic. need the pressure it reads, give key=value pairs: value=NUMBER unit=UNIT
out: value=5 unit=bar
